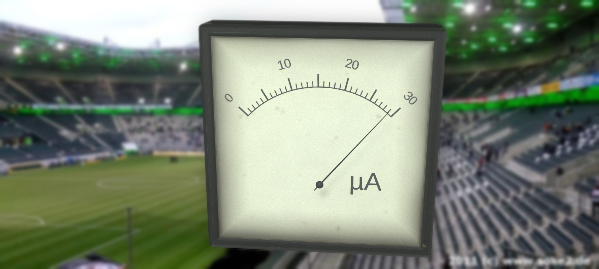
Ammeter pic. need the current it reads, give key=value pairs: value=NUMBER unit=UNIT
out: value=29 unit=µA
